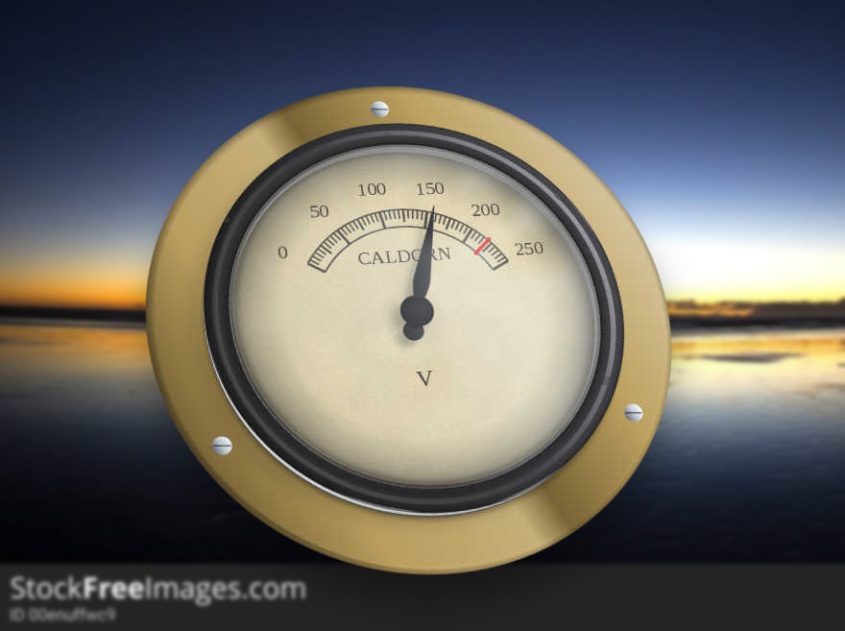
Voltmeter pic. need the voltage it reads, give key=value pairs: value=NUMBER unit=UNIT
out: value=155 unit=V
